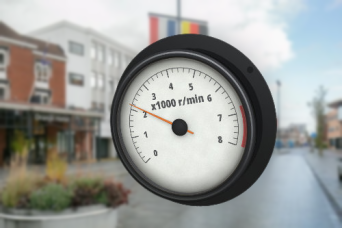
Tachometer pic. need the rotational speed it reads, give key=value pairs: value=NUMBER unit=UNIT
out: value=2200 unit=rpm
